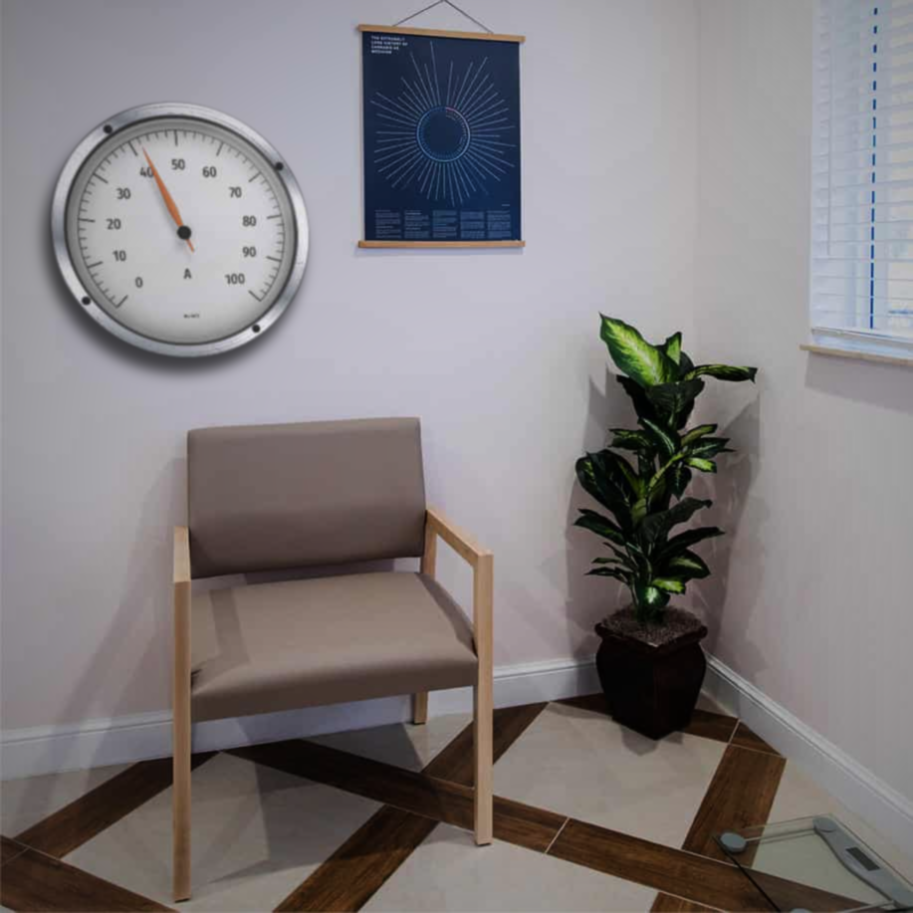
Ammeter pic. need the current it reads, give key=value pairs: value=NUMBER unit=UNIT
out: value=42 unit=A
